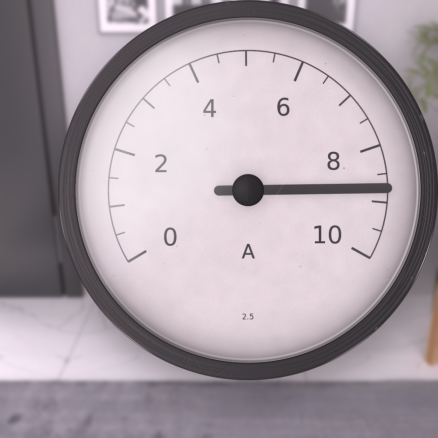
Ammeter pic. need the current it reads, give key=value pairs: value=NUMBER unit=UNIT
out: value=8.75 unit=A
